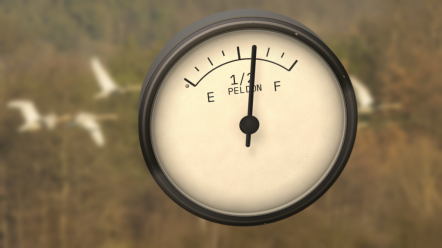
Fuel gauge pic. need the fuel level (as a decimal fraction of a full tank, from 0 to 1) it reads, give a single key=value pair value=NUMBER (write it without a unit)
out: value=0.625
